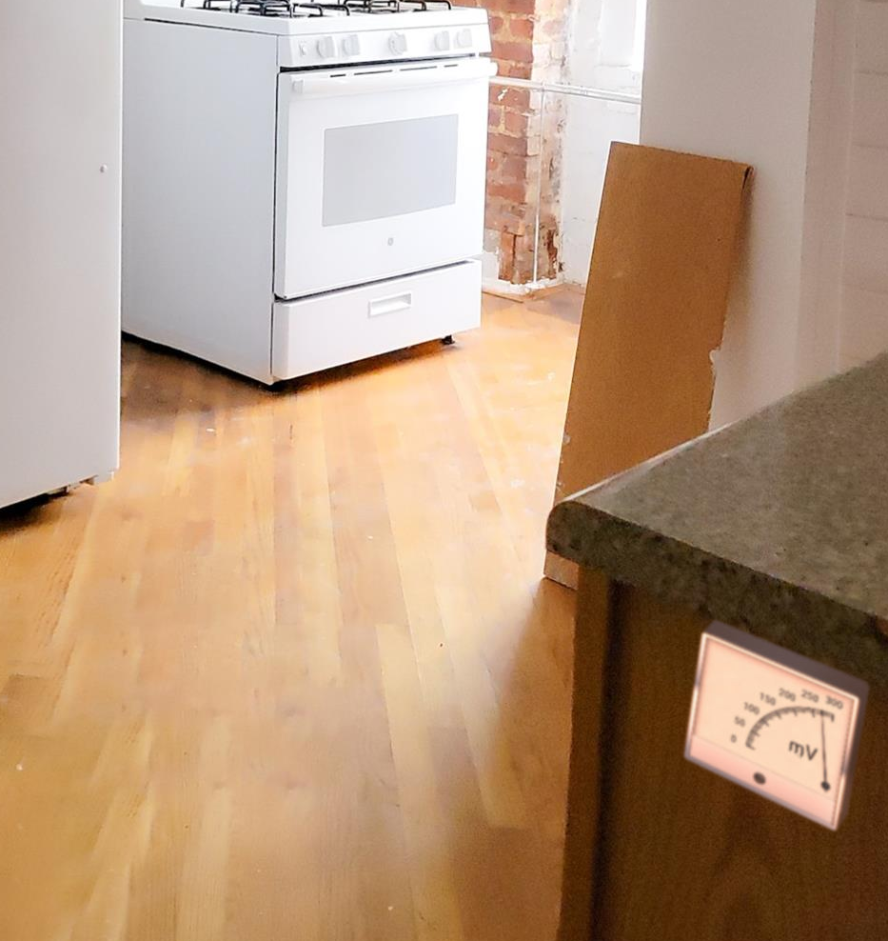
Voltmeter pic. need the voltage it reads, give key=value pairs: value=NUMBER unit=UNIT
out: value=275 unit=mV
